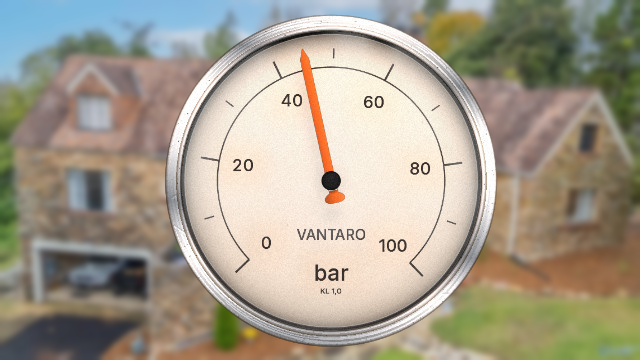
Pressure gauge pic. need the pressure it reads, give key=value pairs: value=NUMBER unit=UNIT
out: value=45 unit=bar
